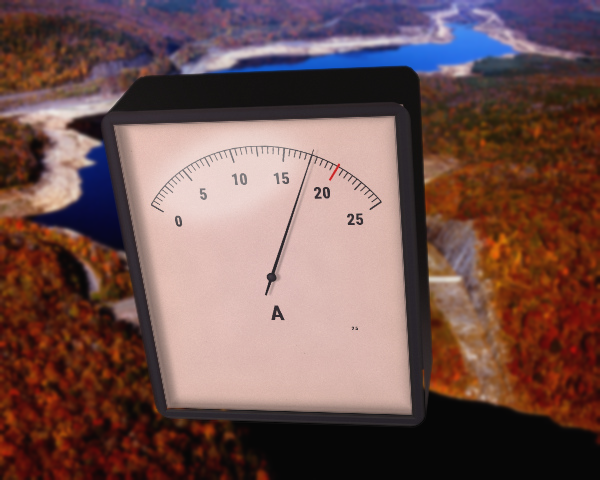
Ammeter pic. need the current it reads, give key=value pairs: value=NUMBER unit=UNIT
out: value=17.5 unit=A
